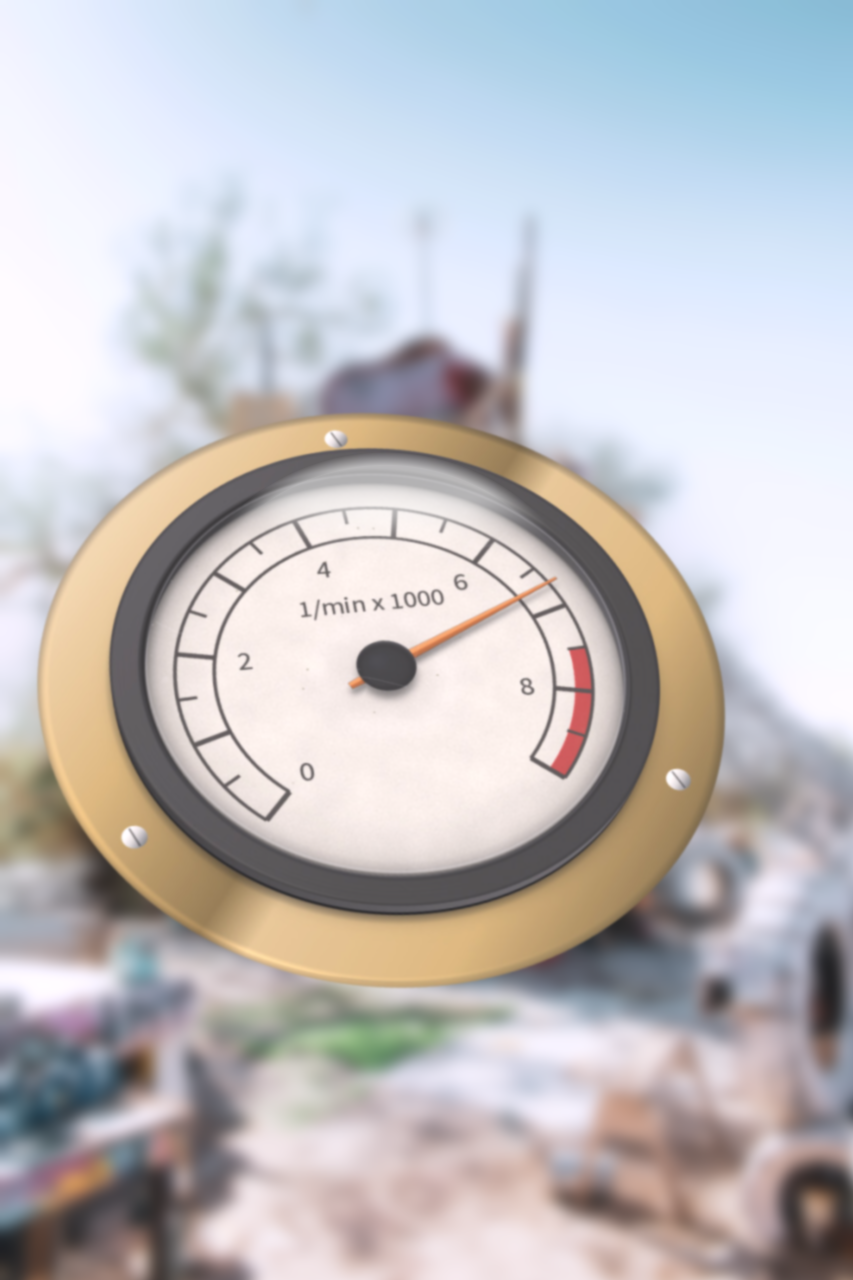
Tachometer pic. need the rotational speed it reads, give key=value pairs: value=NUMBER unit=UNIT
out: value=6750 unit=rpm
